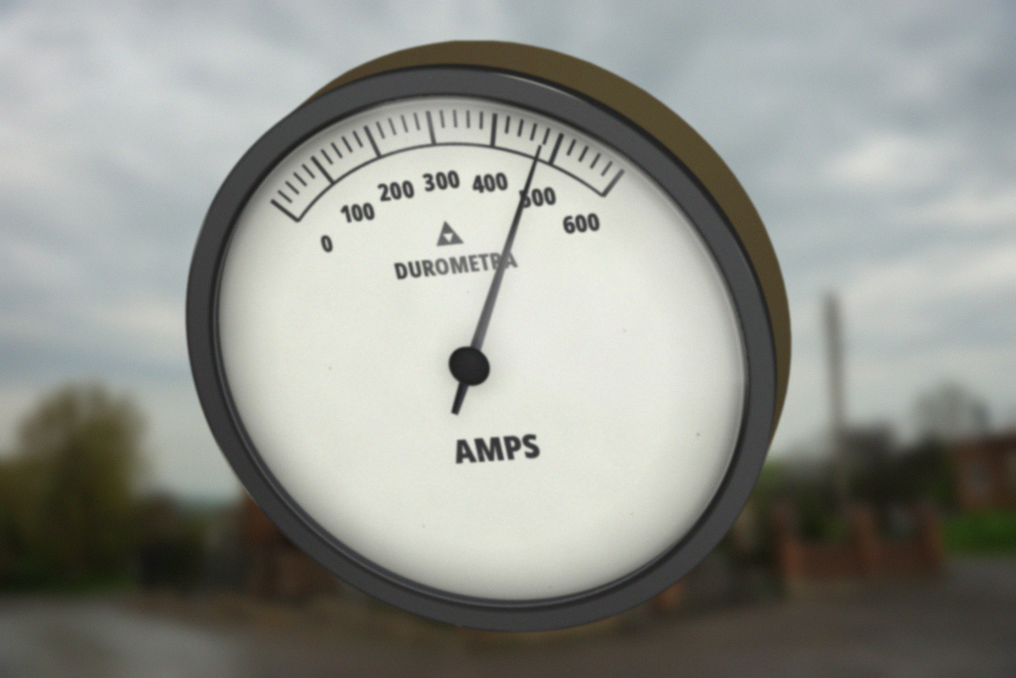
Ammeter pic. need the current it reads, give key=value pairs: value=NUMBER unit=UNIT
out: value=480 unit=A
